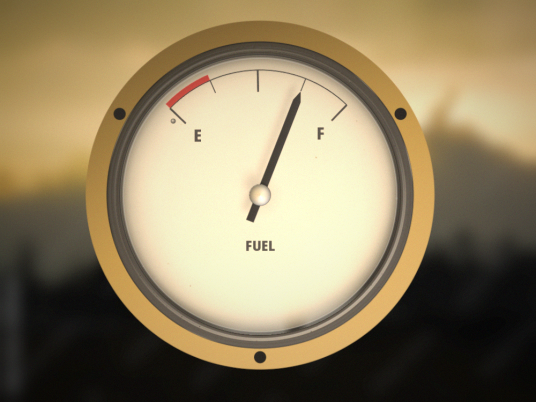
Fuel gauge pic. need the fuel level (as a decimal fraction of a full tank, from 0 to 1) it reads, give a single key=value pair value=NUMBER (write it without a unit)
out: value=0.75
